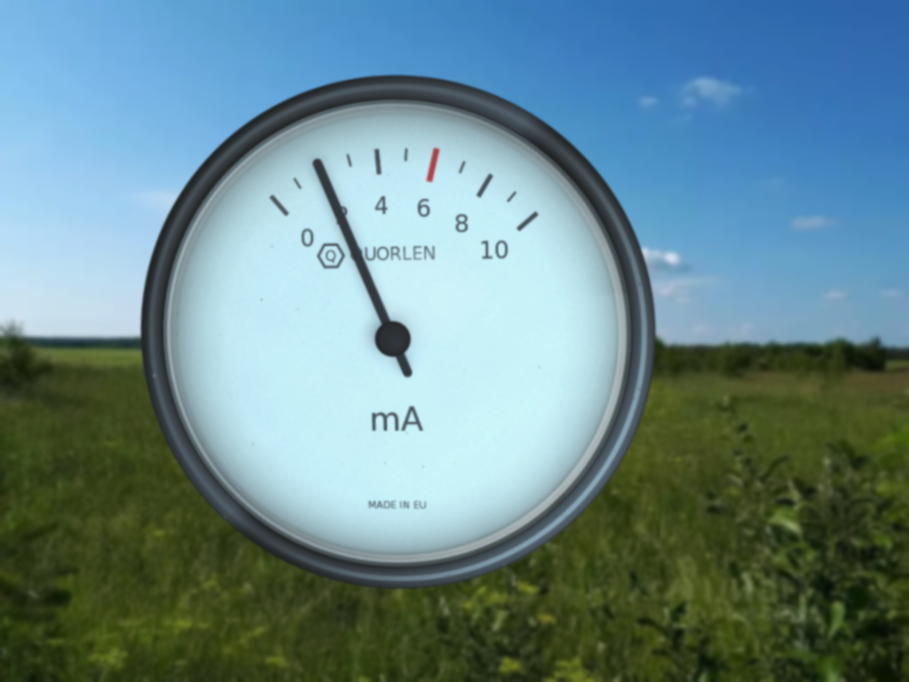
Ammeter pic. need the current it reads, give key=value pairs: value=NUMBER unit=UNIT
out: value=2 unit=mA
